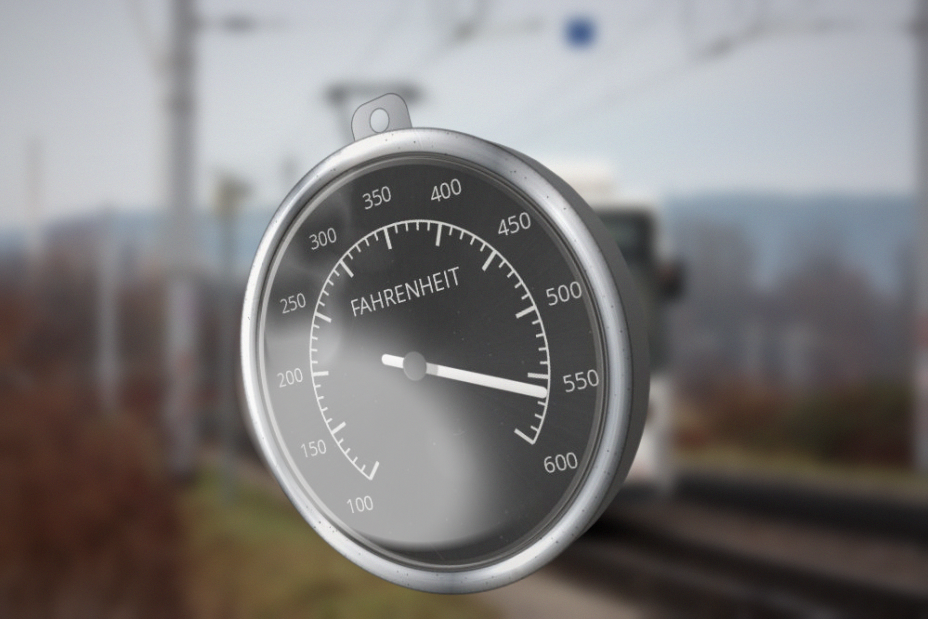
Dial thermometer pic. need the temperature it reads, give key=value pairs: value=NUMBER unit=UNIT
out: value=560 unit=°F
